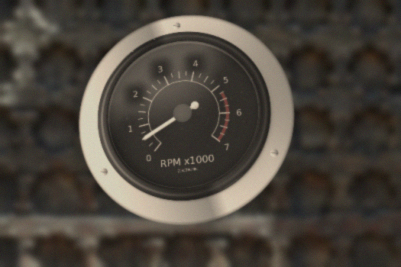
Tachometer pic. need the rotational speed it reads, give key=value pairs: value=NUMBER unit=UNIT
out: value=500 unit=rpm
